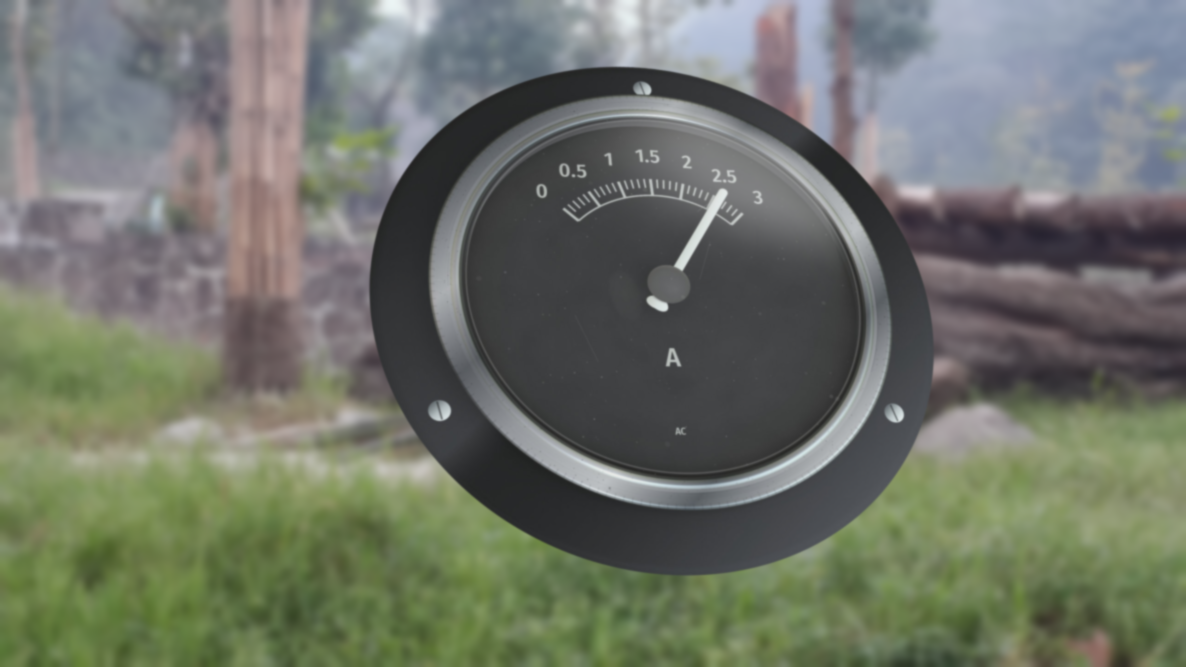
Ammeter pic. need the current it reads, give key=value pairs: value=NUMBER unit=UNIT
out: value=2.6 unit=A
